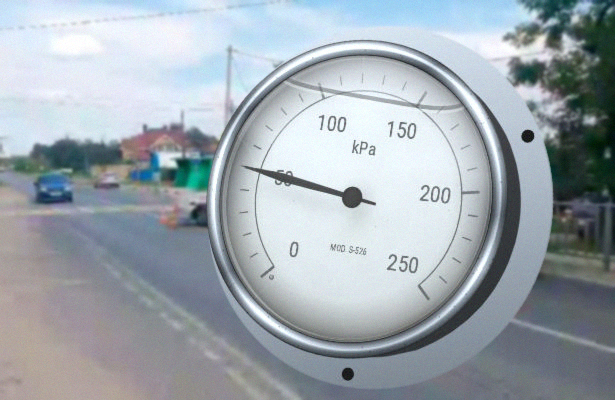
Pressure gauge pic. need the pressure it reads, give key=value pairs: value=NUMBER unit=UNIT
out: value=50 unit=kPa
